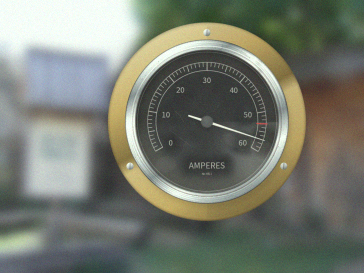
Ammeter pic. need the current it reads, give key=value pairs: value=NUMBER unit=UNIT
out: value=57 unit=A
